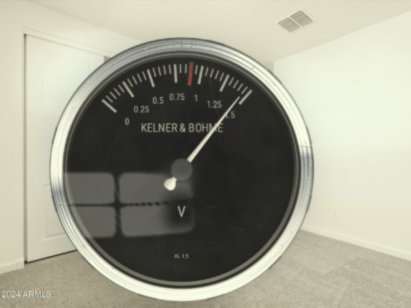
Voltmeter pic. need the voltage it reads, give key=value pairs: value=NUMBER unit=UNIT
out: value=1.45 unit=V
